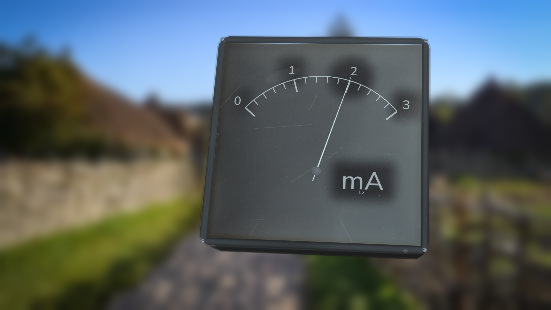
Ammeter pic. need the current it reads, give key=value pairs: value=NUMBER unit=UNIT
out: value=2 unit=mA
